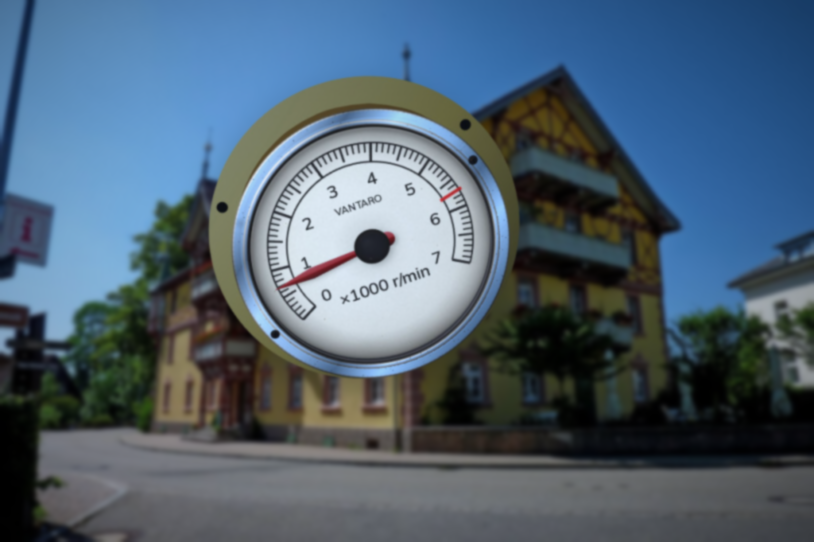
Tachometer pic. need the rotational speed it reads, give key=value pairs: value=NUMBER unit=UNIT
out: value=700 unit=rpm
